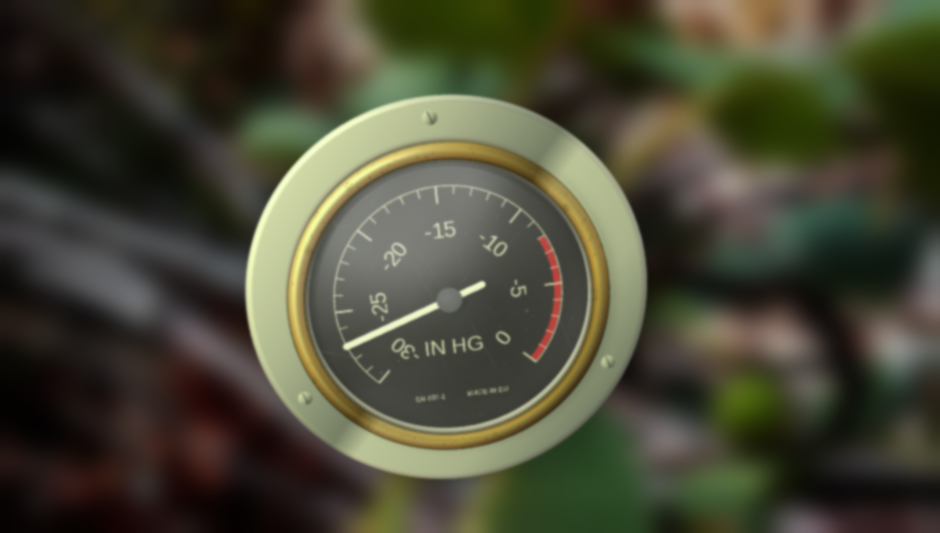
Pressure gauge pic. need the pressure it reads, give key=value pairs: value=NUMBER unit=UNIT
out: value=-27 unit=inHg
